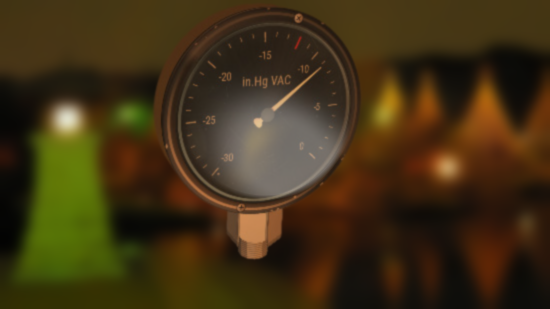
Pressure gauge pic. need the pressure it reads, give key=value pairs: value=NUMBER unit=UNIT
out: value=-9 unit=inHg
